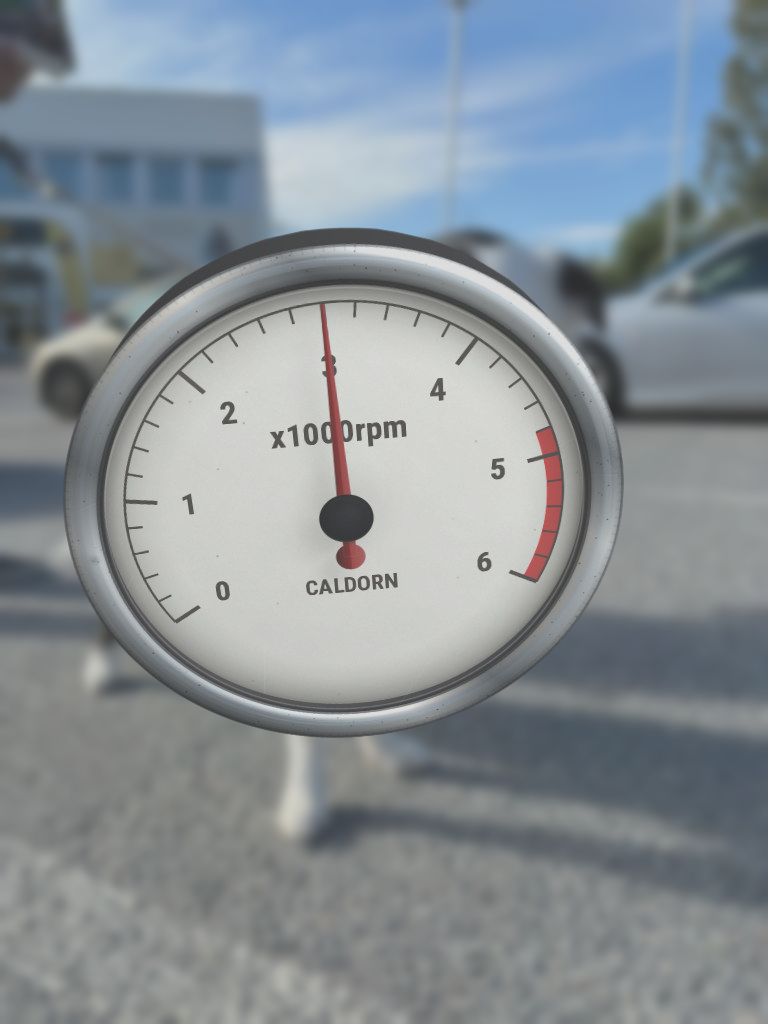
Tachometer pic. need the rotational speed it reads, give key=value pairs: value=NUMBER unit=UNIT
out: value=3000 unit=rpm
